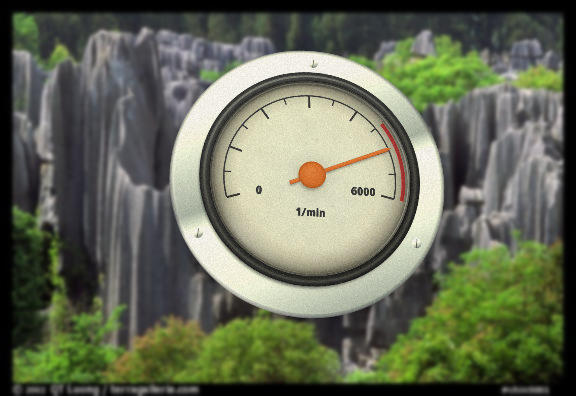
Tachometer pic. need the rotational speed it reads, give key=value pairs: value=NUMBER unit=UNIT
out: value=5000 unit=rpm
